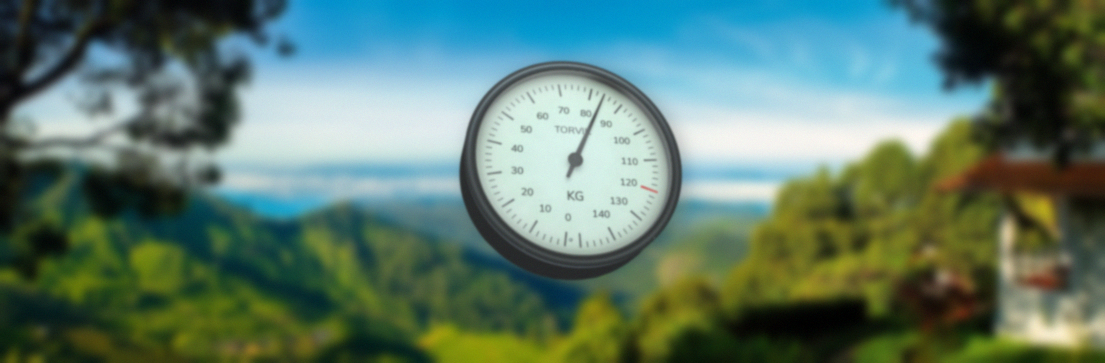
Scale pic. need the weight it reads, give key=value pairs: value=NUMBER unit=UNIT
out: value=84 unit=kg
